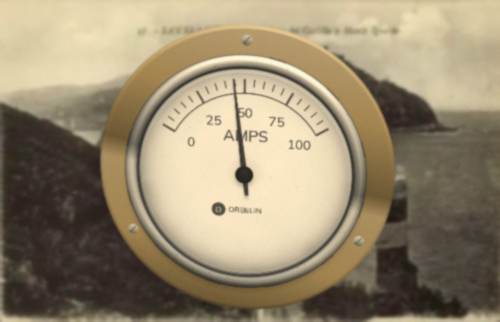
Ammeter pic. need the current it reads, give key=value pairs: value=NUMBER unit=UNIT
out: value=45 unit=A
